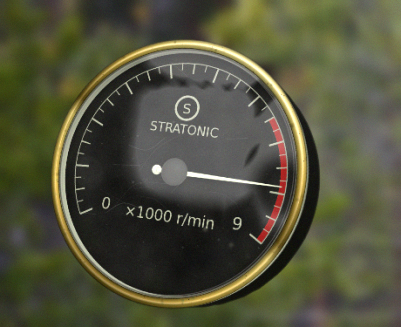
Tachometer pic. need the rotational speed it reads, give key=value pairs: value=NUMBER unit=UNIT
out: value=7875 unit=rpm
